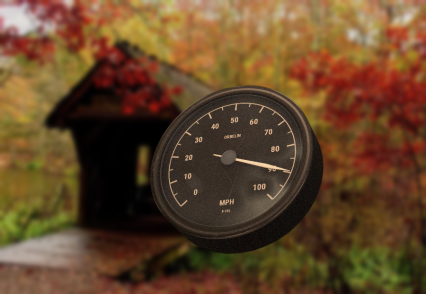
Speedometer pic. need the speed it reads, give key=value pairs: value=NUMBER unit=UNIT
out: value=90 unit=mph
